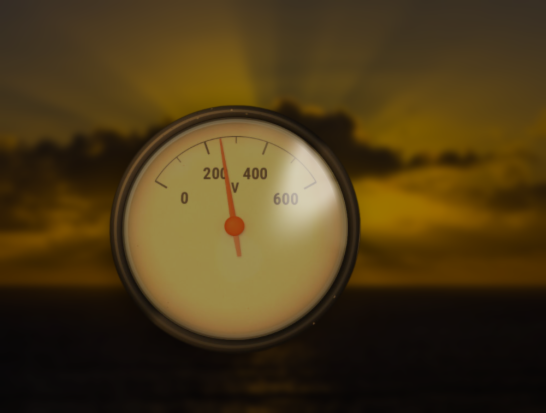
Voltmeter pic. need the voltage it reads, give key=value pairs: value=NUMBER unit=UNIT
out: value=250 unit=V
